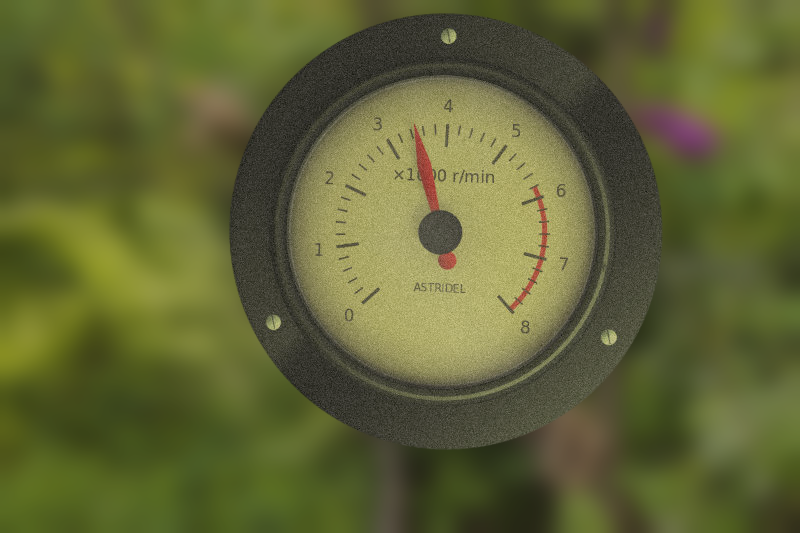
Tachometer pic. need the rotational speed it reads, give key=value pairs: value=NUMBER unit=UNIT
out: value=3500 unit=rpm
